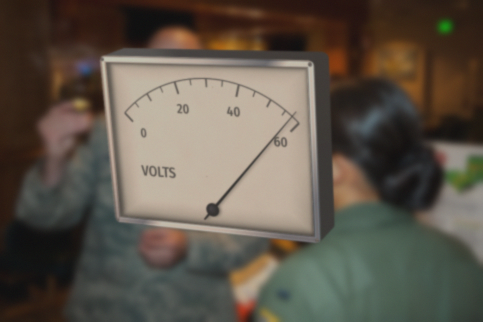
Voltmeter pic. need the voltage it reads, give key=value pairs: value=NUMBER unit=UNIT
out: value=57.5 unit=V
